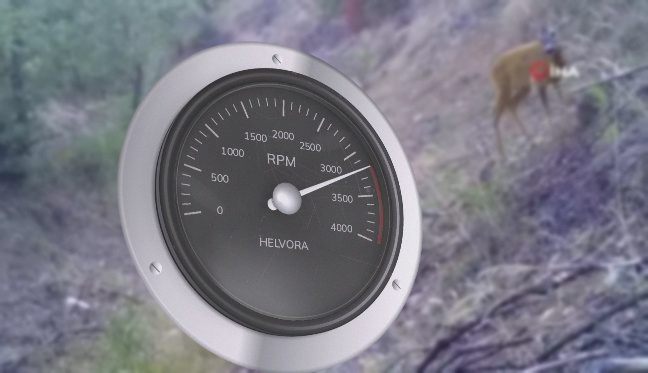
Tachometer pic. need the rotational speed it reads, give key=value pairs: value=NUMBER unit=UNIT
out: value=3200 unit=rpm
